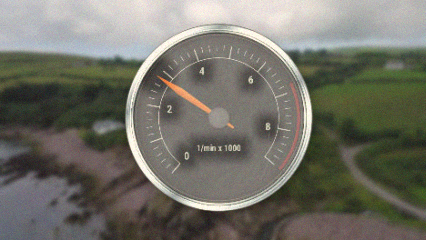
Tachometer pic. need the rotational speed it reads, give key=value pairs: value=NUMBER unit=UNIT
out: value=2800 unit=rpm
